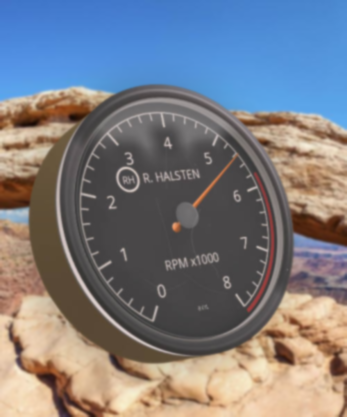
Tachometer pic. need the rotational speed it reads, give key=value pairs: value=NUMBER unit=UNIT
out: value=5400 unit=rpm
